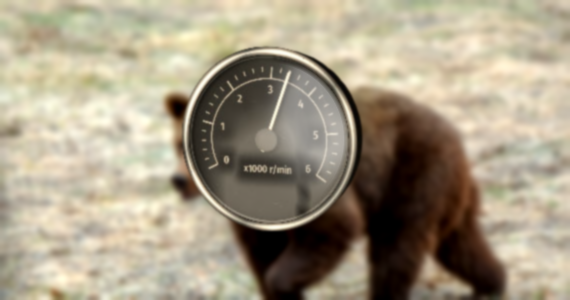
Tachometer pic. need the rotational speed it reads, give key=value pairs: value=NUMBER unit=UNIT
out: value=3400 unit=rpm
